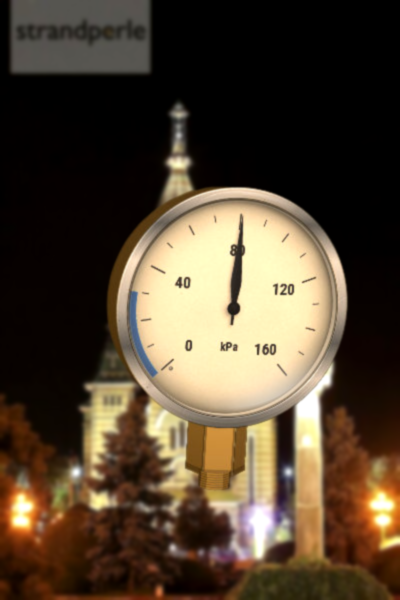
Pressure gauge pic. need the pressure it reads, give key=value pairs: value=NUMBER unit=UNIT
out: value=80 unit=kPa
